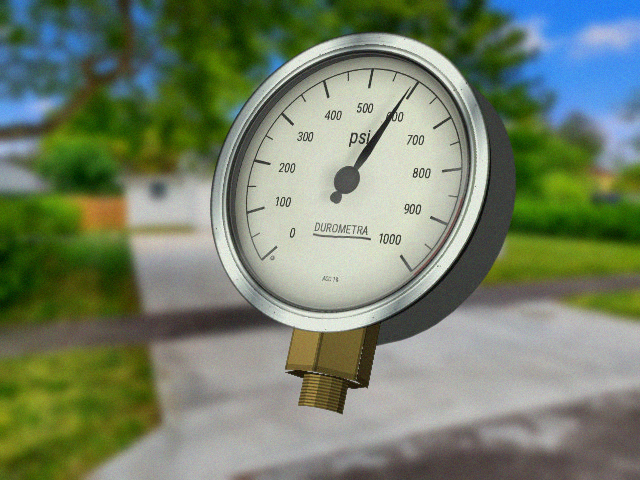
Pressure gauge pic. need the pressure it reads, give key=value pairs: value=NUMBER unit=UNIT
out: value=600 unit=psi
